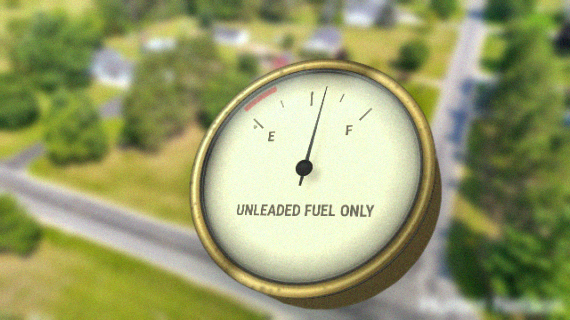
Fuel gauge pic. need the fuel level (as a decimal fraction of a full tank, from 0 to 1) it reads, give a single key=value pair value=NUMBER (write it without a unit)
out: value=0.625
